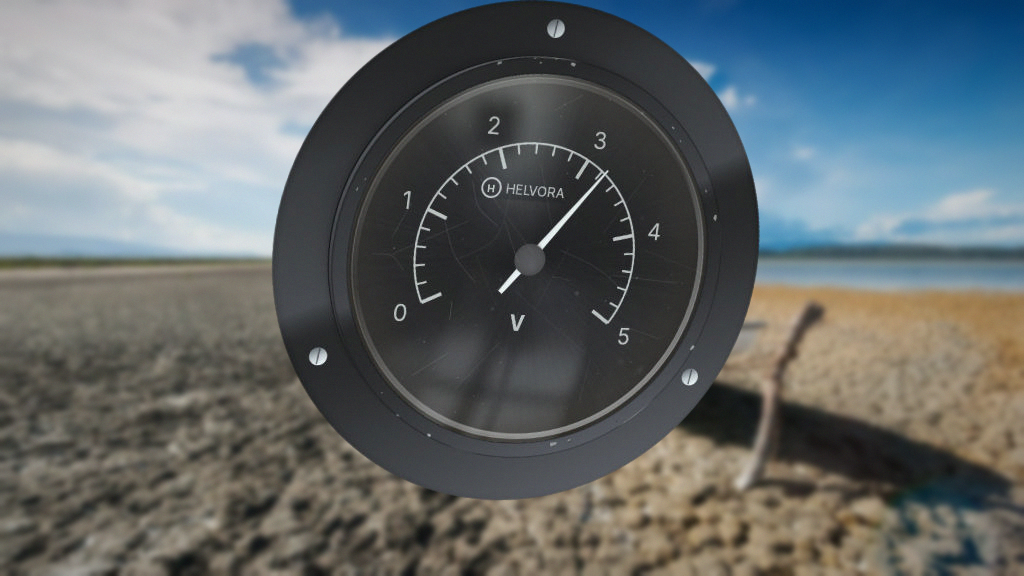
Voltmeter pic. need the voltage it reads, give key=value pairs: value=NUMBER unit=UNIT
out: value=3.2 unit=V
